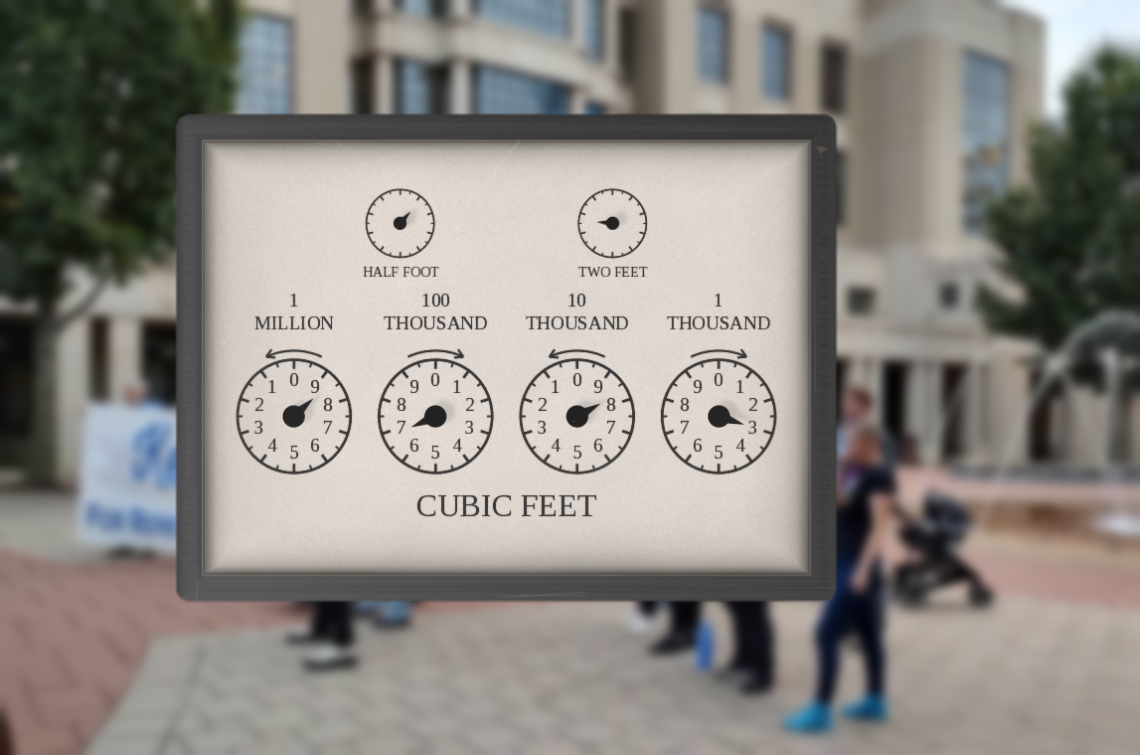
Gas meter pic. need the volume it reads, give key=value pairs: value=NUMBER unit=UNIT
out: value=868300 unit=ft³
